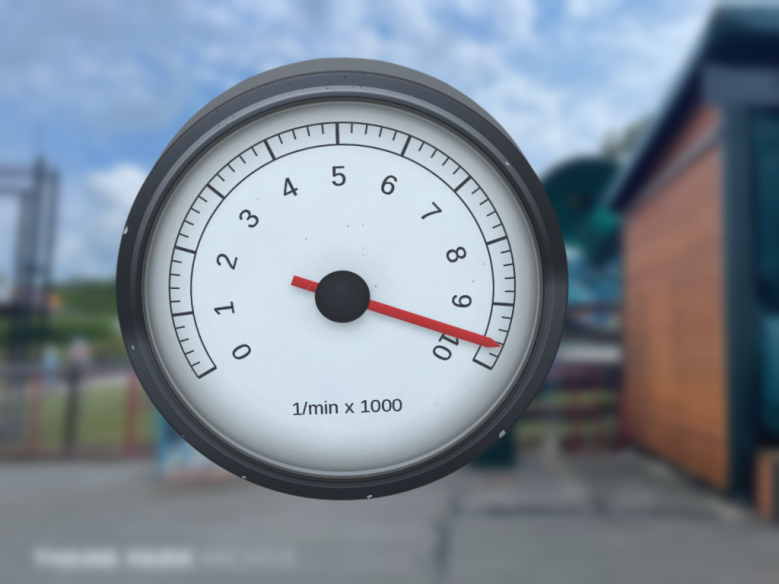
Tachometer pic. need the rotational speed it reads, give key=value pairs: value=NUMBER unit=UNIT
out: value=9600 unit=rpm
